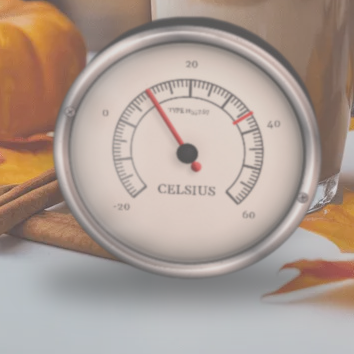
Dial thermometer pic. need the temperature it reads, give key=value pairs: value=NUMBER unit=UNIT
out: value=10 unit=°C
